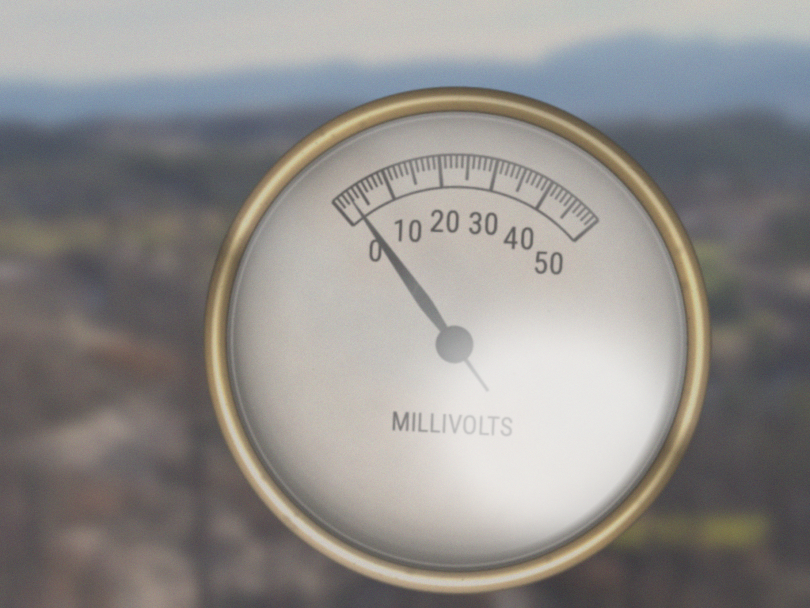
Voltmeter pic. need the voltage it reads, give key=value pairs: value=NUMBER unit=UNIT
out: value=3 unit=mV
